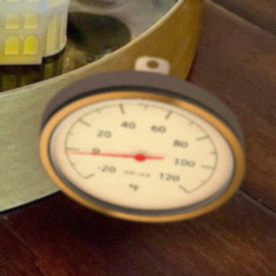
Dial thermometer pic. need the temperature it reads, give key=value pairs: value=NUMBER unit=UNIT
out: value=0 unit=°F
